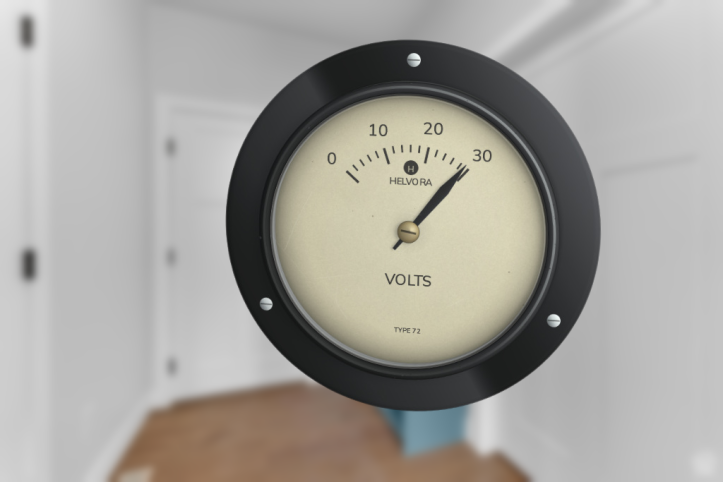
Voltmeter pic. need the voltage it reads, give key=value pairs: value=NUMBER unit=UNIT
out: value=29 unit=V
